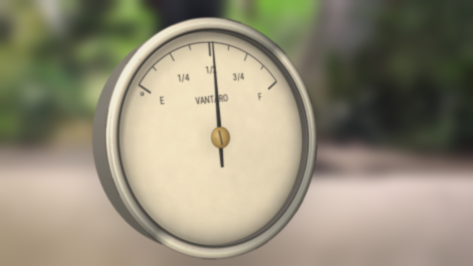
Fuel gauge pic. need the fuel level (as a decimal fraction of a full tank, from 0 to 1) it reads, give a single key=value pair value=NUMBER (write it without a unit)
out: value=0.5
